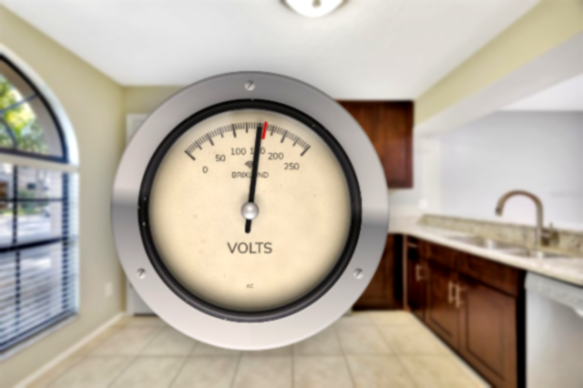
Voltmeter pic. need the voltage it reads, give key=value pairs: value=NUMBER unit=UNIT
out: value=150 unit=V
